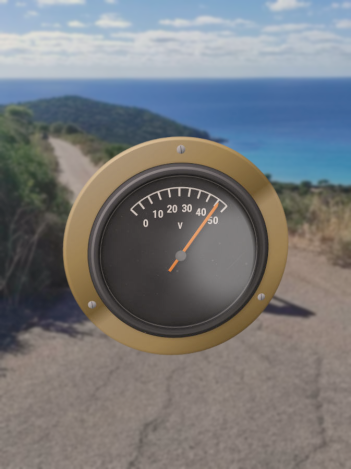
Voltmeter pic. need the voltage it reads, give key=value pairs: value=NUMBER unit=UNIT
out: value=45 unit=V
